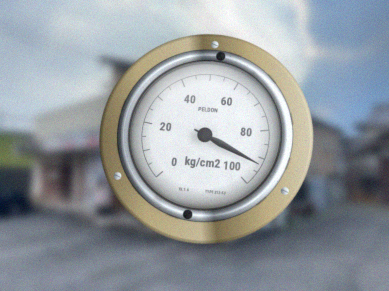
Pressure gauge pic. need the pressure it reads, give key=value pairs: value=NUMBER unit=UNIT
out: value=92.5 unit=kg/cm²
